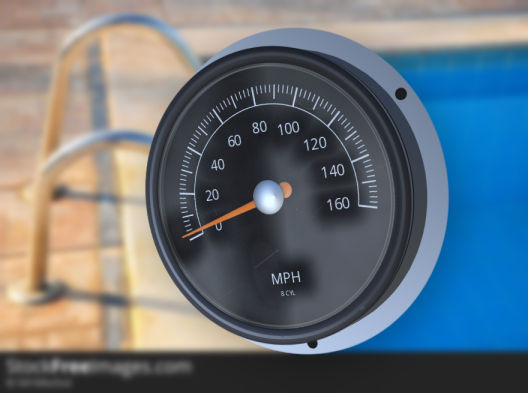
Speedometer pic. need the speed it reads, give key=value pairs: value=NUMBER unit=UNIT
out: value=2 unit=mph
